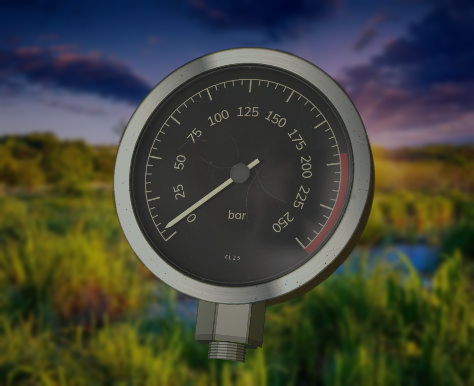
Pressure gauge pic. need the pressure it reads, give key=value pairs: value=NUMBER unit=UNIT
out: value=5 unit=bar
